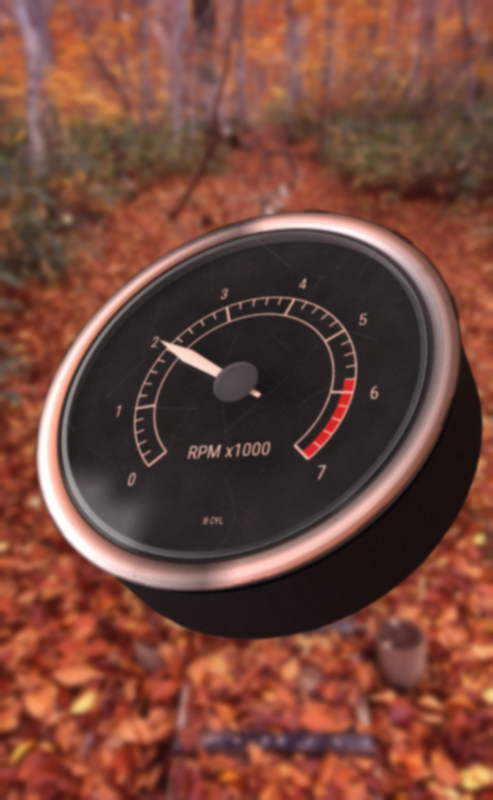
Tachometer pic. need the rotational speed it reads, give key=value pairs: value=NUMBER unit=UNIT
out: value=2000 unit=rpm
